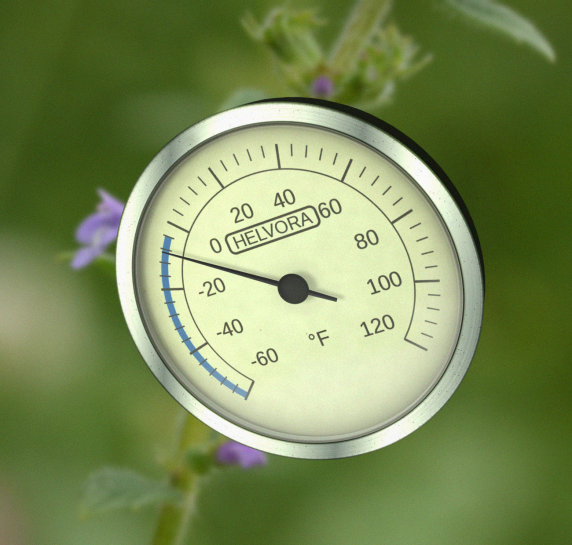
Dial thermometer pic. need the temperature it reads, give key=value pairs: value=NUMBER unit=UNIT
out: value=-8 unit=°F
